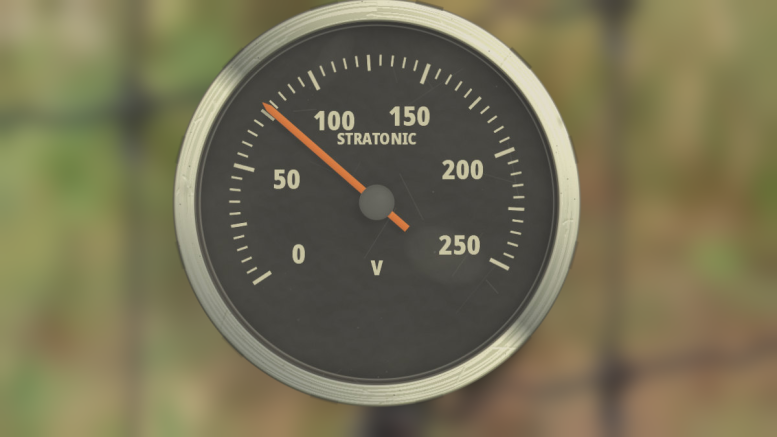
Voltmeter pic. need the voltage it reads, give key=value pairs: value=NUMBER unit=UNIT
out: value=77.5 unit=V
